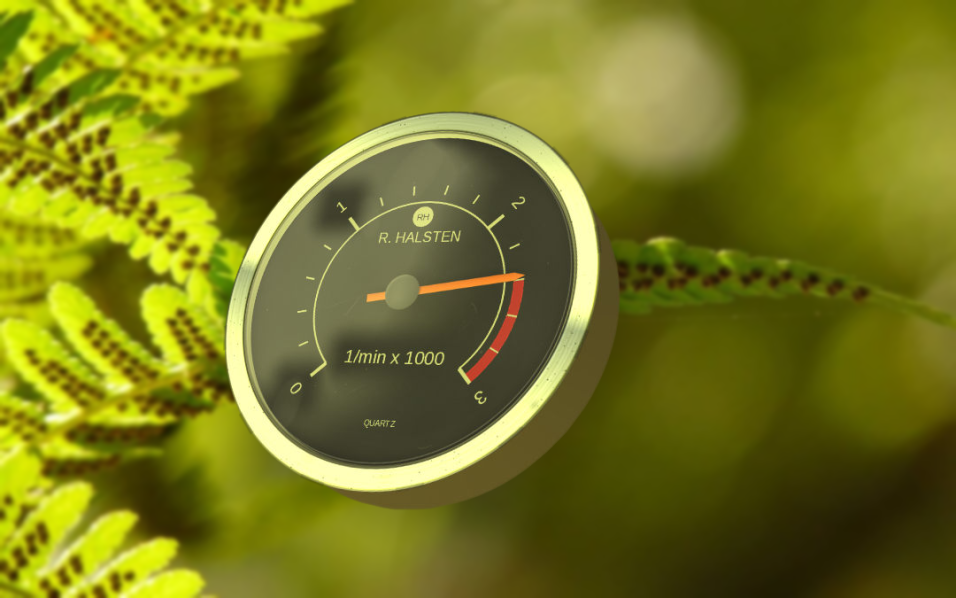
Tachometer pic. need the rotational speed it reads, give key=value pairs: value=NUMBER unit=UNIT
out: value=2400 unit=rpm
